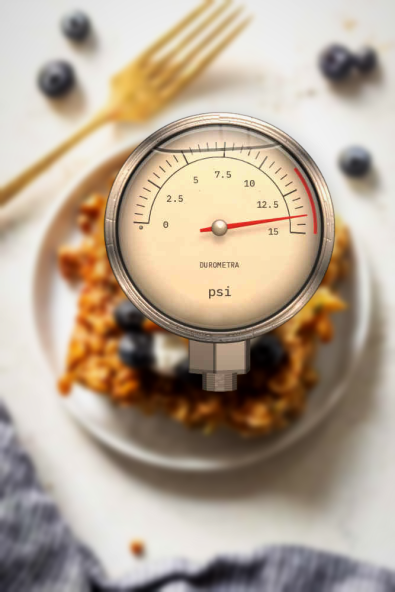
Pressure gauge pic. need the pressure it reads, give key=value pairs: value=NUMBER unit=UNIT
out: value=14 unit=psi
